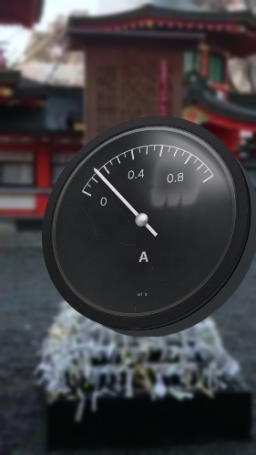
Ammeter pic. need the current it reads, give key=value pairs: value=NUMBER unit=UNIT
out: value=0.15 unit=A
